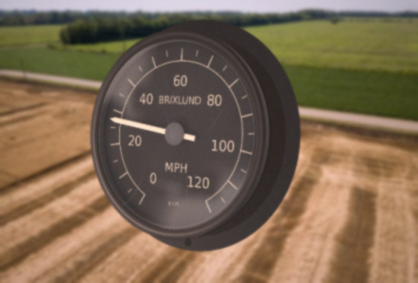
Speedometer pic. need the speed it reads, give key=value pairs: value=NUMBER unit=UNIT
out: value=27.5 unit=mph
